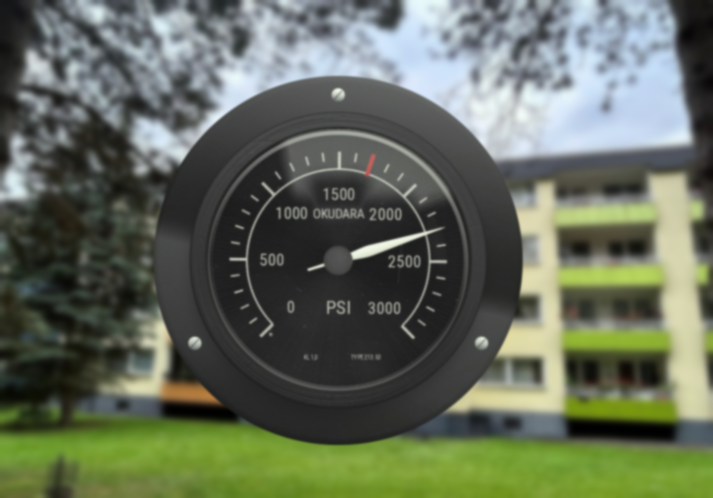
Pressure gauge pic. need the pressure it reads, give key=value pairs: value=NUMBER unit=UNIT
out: value=2300 unit=psi
